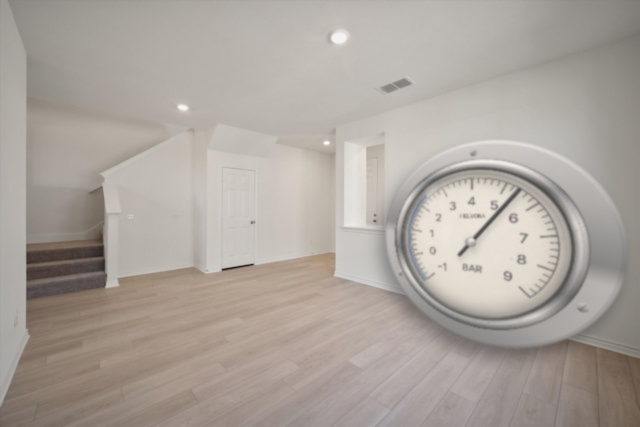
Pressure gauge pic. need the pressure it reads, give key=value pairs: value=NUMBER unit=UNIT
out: value=5.4 unit=bar
